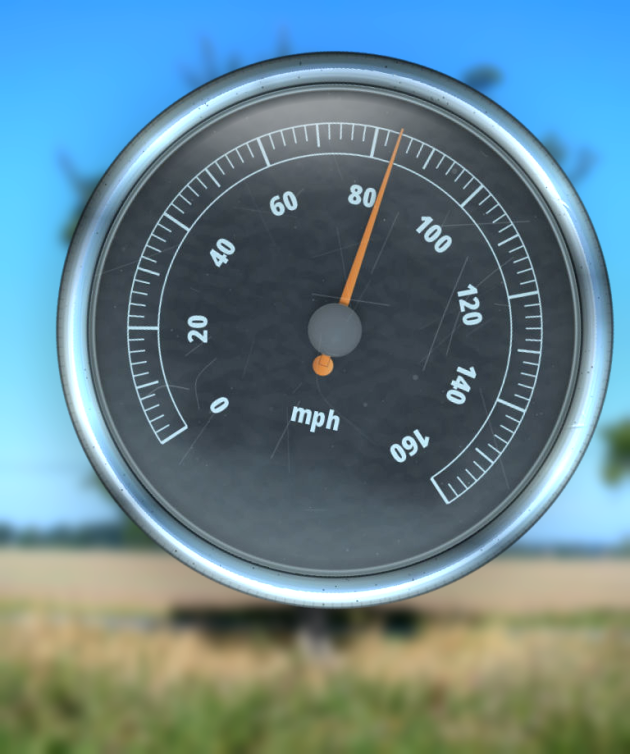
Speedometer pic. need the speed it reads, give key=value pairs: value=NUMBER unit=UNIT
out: value=84 unit=mph
